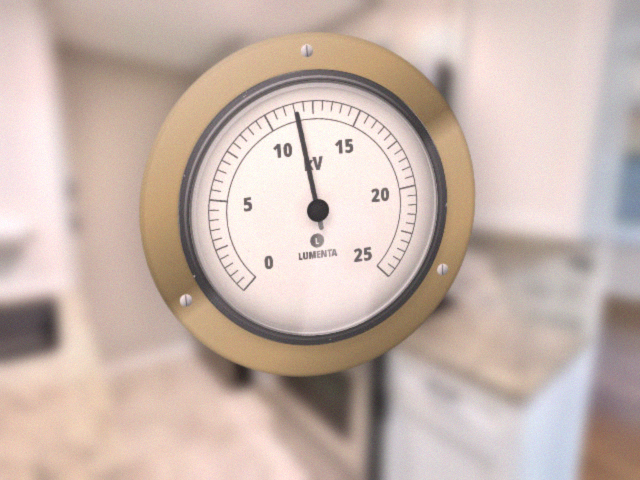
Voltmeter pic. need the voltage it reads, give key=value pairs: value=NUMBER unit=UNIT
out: value=11.5 unit=kV
